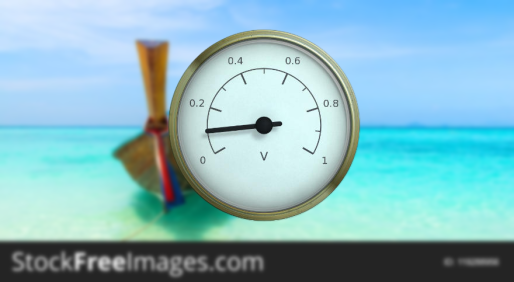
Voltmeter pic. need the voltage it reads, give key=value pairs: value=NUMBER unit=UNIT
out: value=0.1 unit=V
